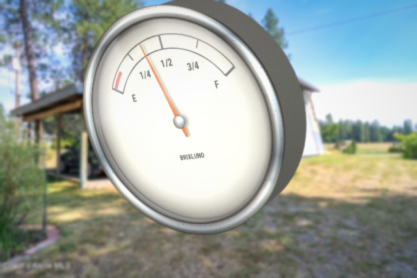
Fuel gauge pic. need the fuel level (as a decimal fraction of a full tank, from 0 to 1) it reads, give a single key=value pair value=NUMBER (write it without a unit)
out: value=0.375
